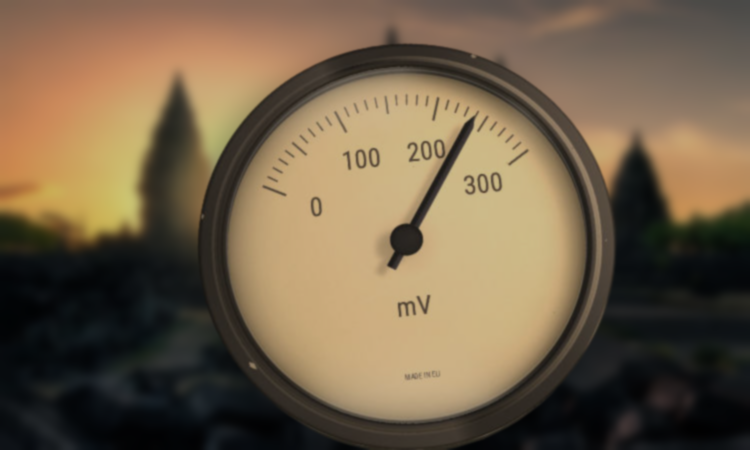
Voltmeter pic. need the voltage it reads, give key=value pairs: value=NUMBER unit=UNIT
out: value=240 unit=mV
